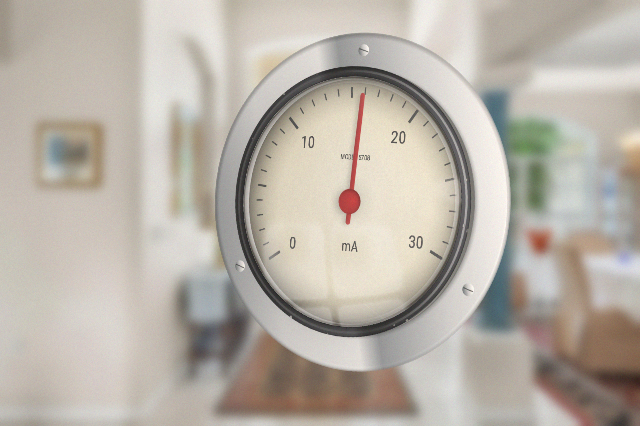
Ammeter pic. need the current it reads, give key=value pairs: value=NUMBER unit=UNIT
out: value=16 unit=mA
